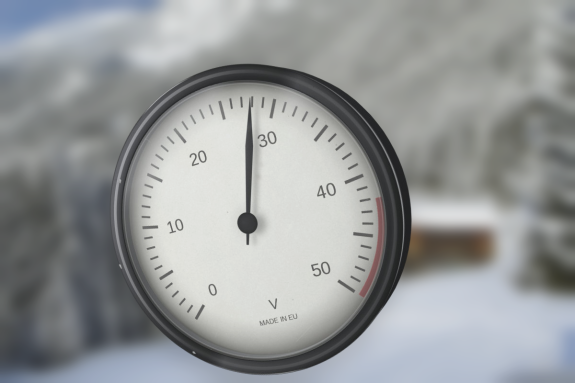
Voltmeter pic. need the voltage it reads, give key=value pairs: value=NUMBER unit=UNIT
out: value=28 unit=V
